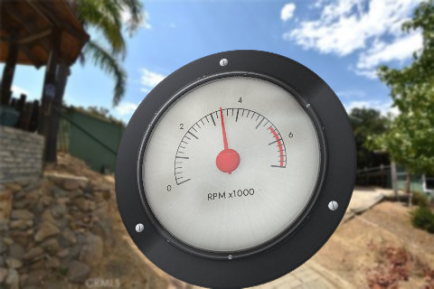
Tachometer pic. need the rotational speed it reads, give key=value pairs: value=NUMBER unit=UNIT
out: value=3400 unit=rpm
